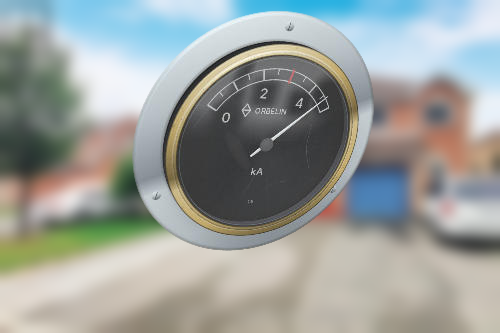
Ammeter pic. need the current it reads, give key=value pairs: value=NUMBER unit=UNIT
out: value=4.5 unit=kA
